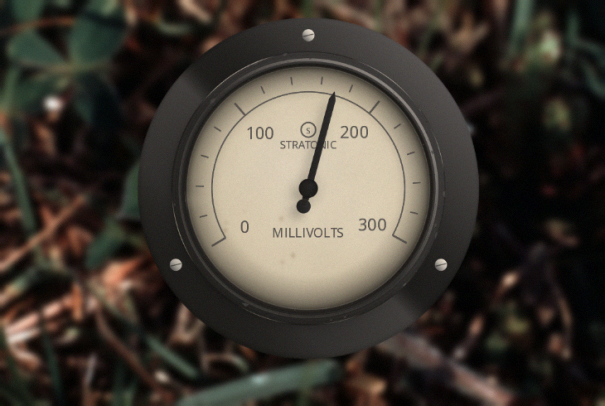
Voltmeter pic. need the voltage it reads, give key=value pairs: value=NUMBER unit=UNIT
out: value=170 unit=mV
